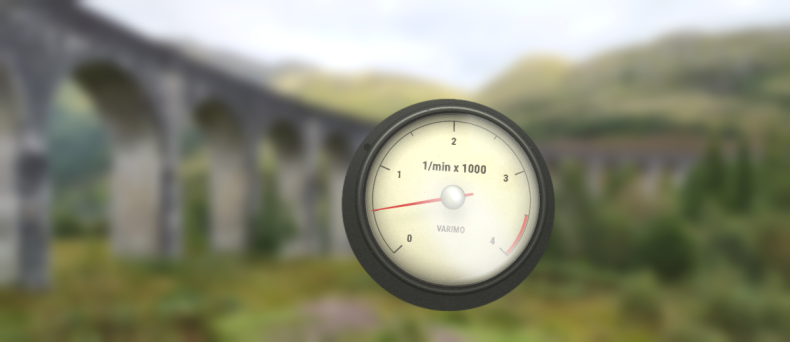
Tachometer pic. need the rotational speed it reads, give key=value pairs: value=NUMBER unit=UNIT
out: value=500 unit=rpm
